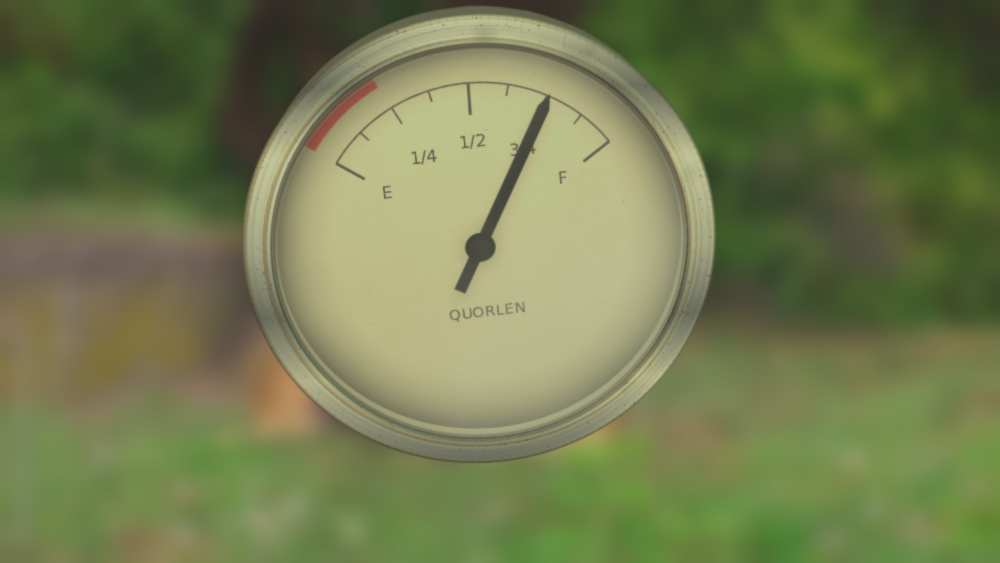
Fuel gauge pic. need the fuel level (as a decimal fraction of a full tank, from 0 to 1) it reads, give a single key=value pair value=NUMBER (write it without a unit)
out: value=0.75
